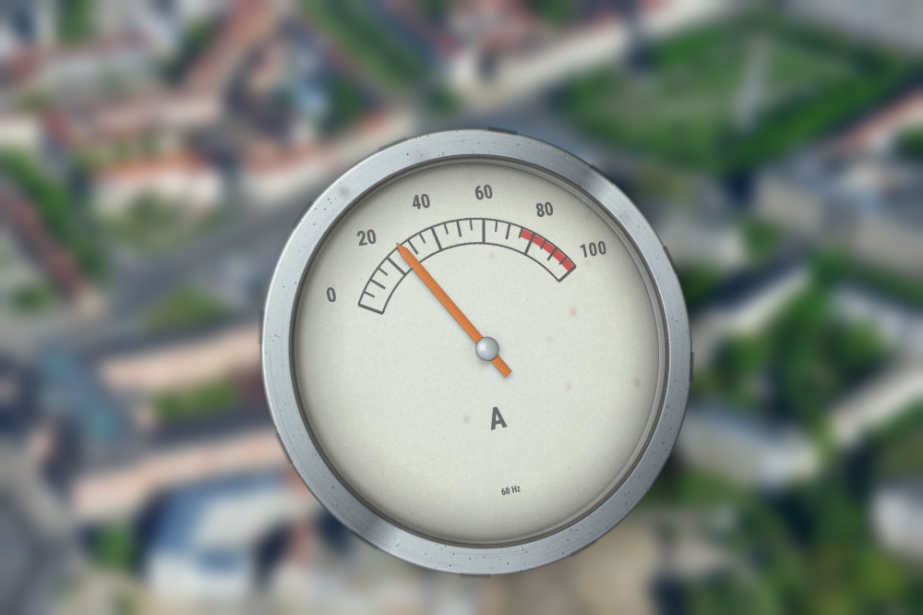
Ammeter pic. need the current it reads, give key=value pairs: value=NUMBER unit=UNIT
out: value=25 unit=A
